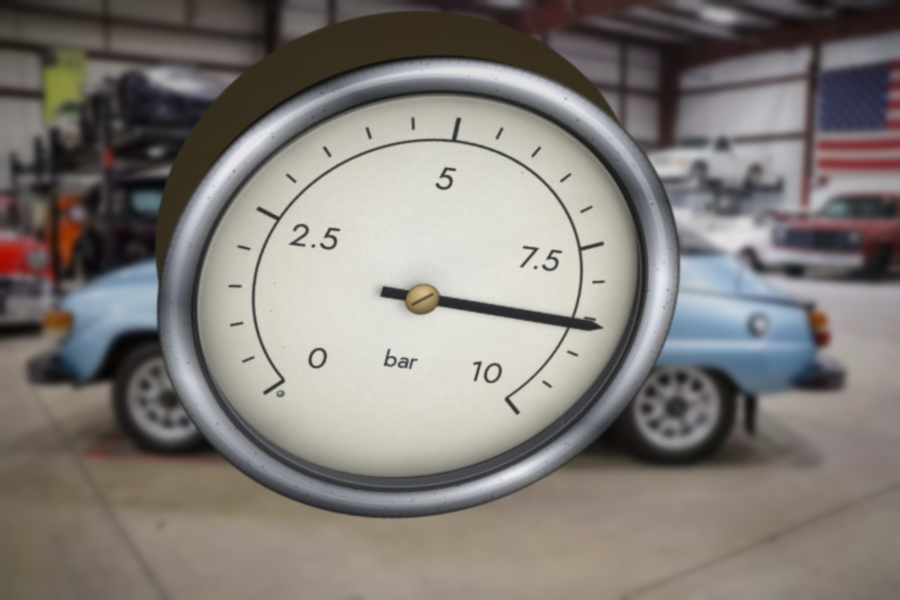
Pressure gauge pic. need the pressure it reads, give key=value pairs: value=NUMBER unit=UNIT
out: value=8.5 unit=bar
